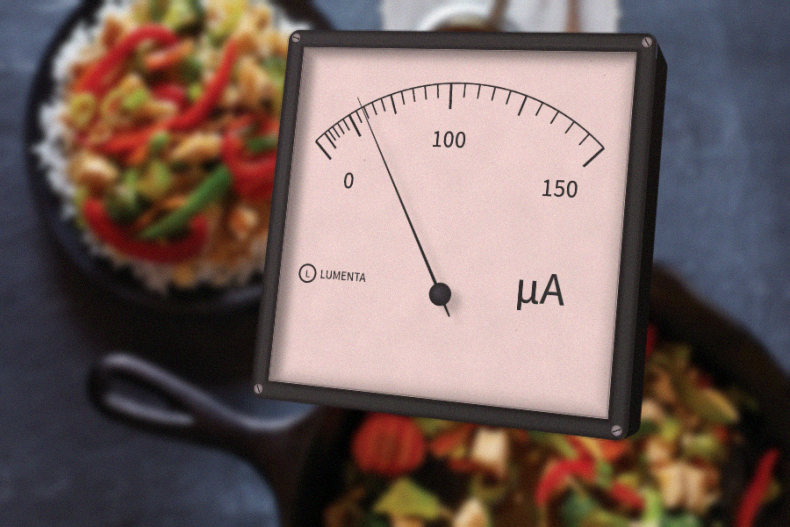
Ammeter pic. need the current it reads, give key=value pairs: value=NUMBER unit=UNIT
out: value=60 unit=µA
